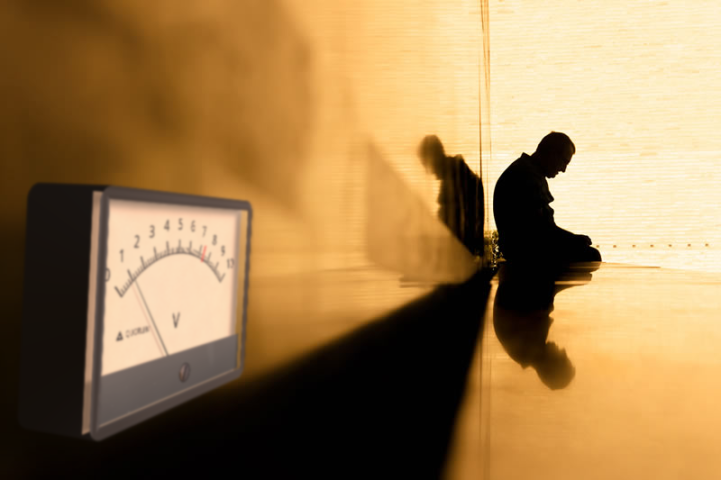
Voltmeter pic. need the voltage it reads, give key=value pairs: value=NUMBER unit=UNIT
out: value=1 unit=V
